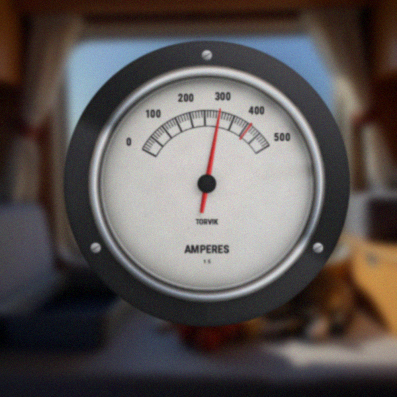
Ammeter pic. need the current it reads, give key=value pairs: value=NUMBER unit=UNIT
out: value=300 unit=A
